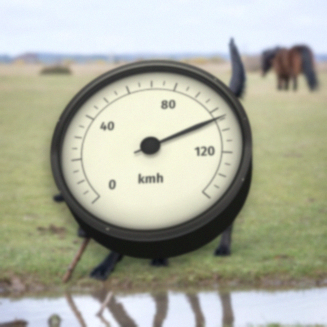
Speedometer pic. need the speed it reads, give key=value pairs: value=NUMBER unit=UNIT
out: value=105 unit=km/h
